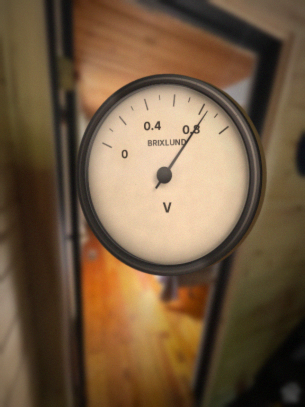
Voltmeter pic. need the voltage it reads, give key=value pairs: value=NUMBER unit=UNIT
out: value=0.85 unit=V
